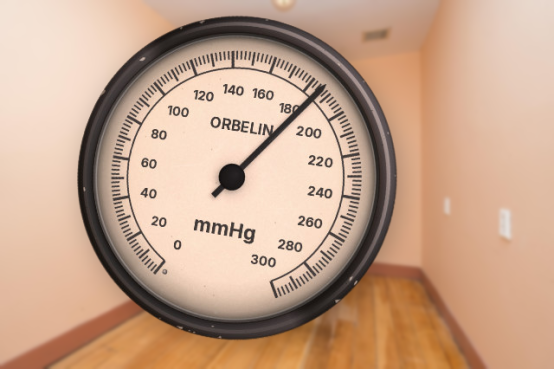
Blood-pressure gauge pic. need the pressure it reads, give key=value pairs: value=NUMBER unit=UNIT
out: value=186 unit=mmHg
